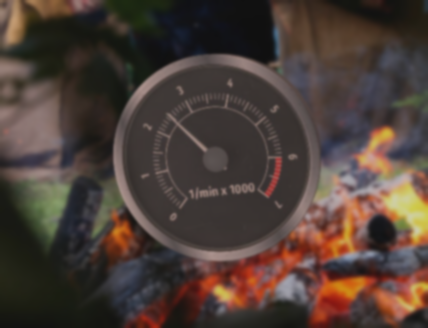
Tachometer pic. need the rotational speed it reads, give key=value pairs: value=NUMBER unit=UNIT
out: value=2500 unit=rpm
